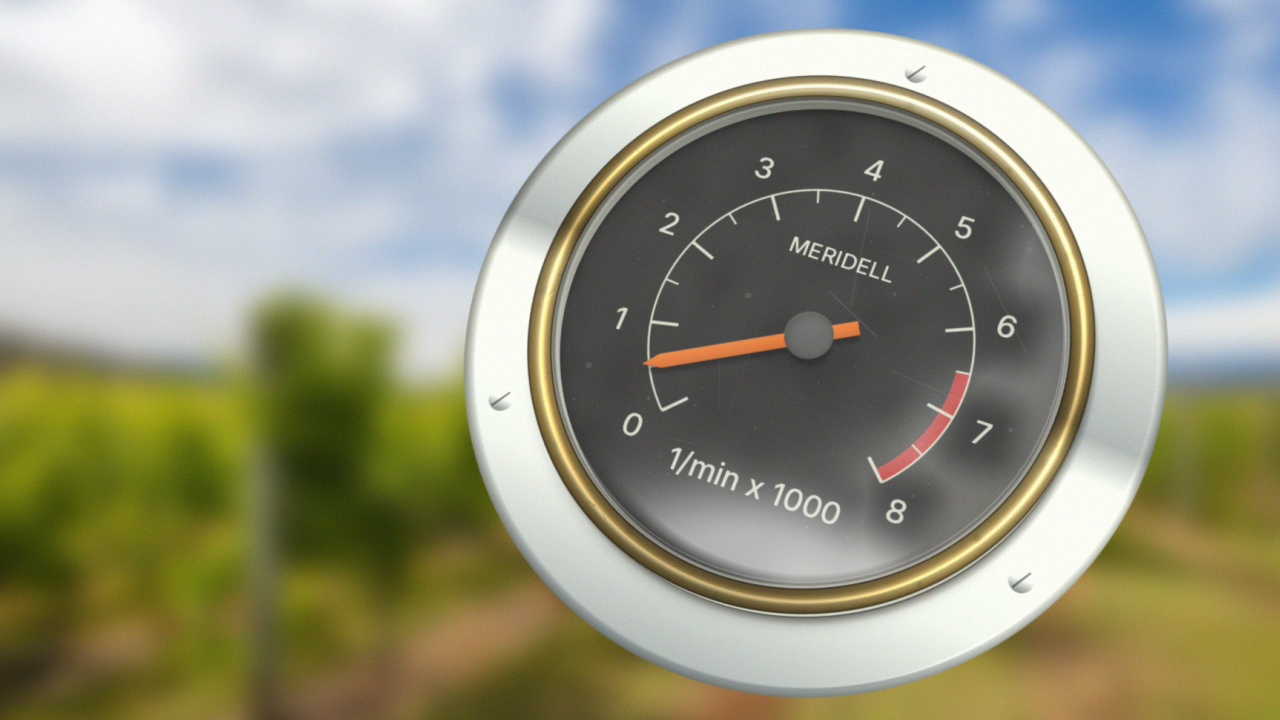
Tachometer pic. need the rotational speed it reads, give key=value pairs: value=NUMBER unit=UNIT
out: value=500 unit=rpm
